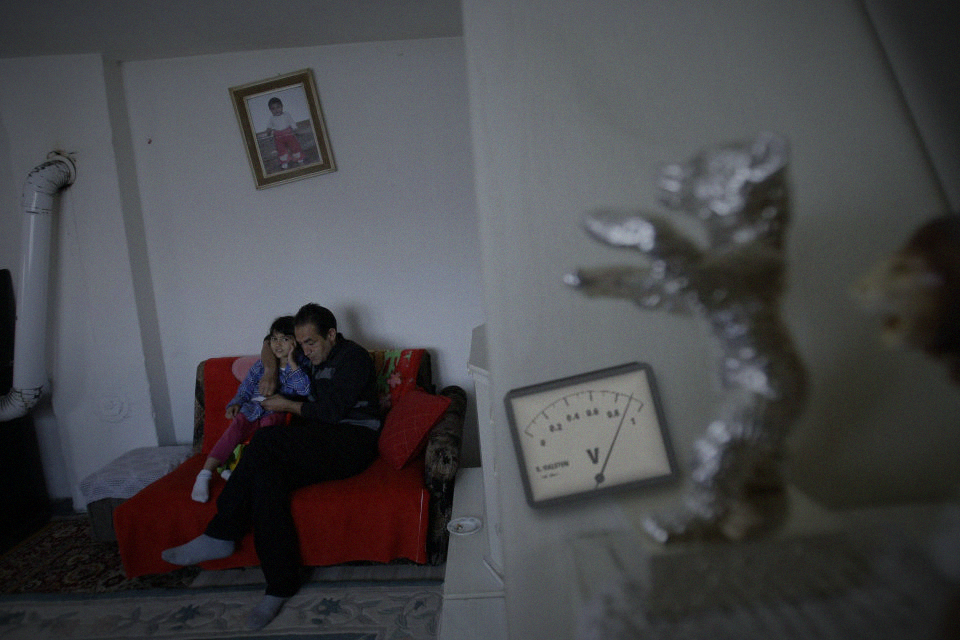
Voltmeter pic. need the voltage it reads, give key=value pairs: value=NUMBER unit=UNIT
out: value=0.9 unit=V
